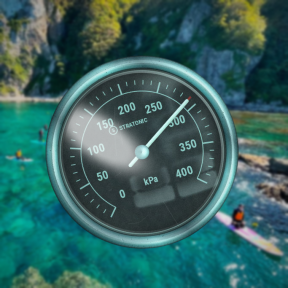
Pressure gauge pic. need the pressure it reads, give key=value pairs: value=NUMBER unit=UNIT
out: value=290 unit=kPa
